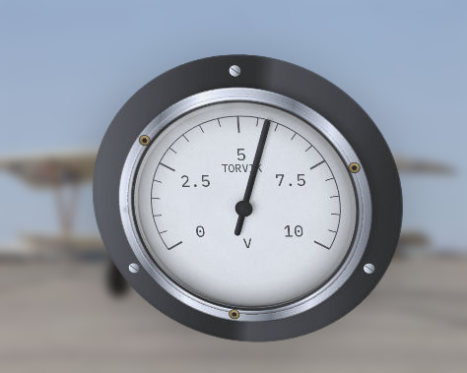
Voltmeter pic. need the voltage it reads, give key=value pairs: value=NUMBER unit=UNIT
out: value=5.75 unit=V
